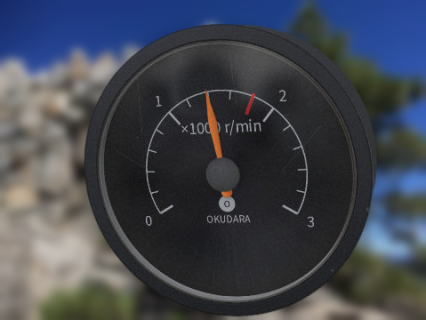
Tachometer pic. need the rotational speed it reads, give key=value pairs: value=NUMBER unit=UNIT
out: value=1400 unit=rpm
